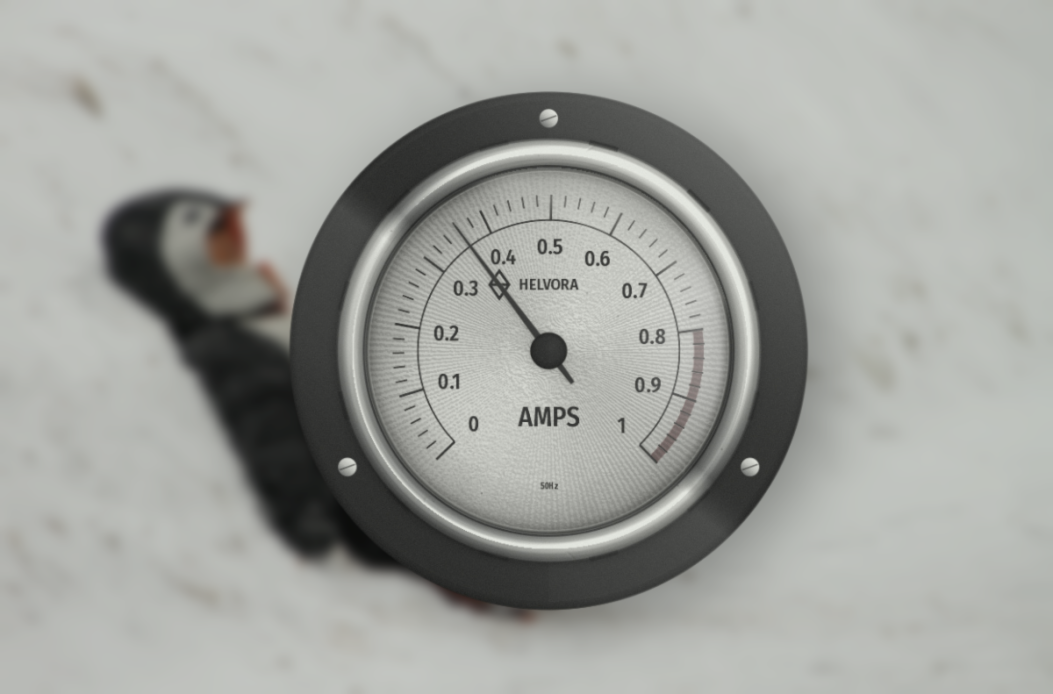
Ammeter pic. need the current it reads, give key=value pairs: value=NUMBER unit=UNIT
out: value=0.36 unit=A
